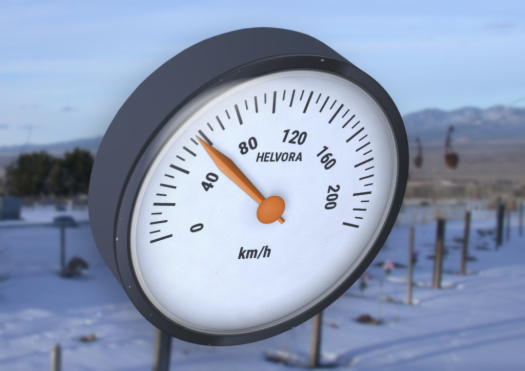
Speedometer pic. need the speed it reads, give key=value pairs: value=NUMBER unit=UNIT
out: value=57.5 unit=km/h
